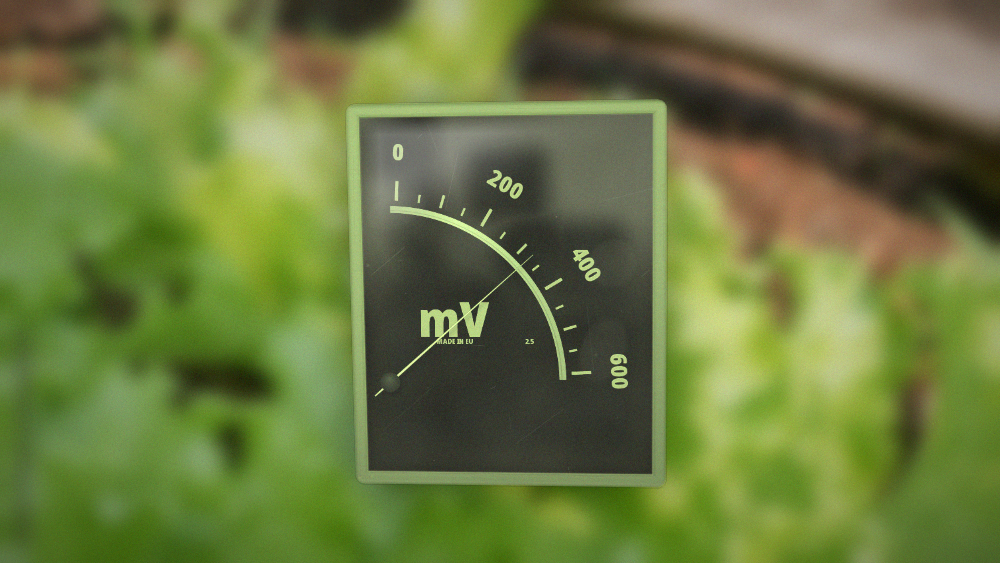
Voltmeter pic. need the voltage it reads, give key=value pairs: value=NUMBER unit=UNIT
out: value=325 unit=mV
